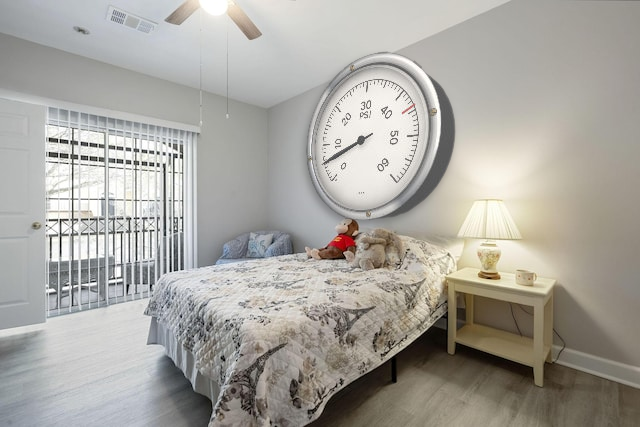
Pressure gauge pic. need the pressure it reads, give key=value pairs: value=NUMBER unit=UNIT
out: value=5 unit=psi
